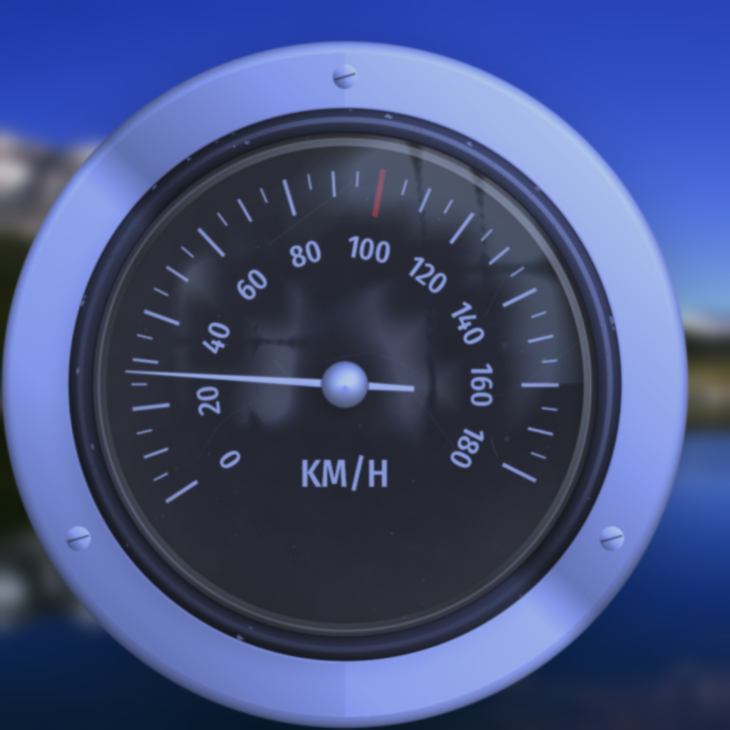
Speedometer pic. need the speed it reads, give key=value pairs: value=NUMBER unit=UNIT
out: value=27.5 unit=km/h
